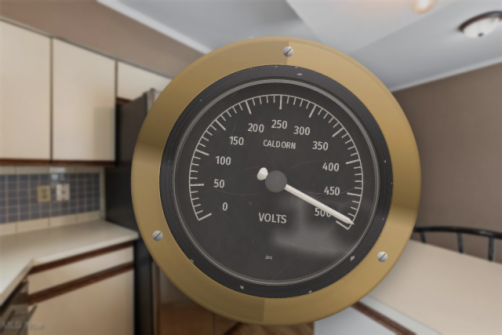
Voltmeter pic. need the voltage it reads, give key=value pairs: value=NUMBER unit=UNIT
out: value=490 unit=V
